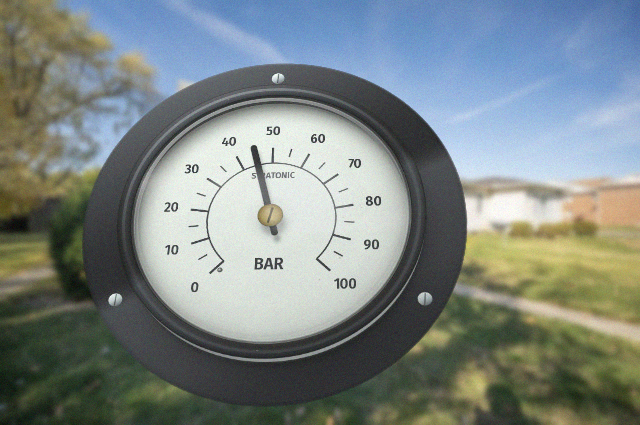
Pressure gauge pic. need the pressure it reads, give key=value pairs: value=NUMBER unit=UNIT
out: value=45 unit=bar
